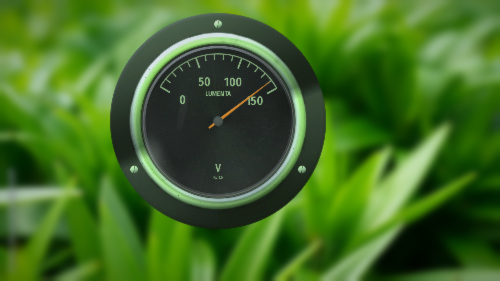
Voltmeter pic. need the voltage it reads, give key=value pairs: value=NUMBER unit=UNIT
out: value=140 unit=V
